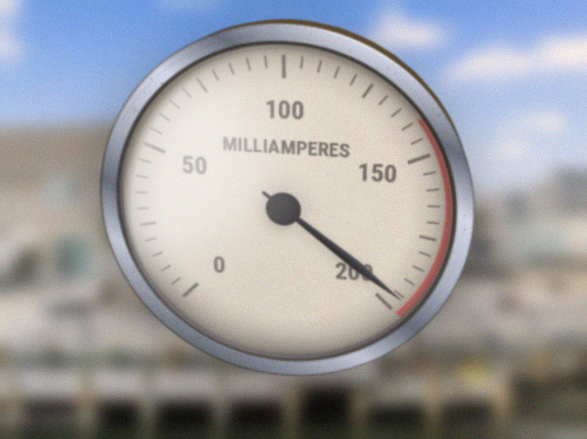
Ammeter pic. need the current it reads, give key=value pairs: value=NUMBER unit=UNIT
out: value=195 unit=mA
